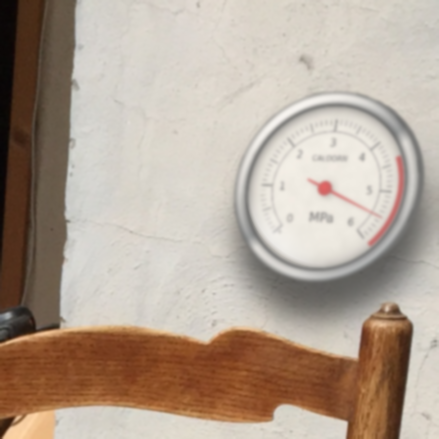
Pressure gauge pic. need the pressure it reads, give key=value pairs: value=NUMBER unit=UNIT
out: value=5.5 unit=MPa
